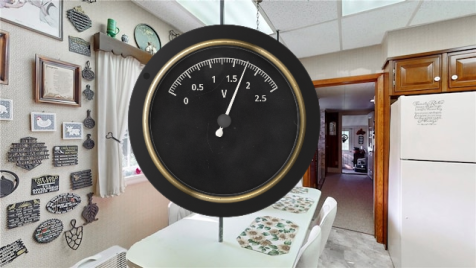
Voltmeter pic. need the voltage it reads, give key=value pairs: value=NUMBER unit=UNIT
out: value=1.75 unit=V
